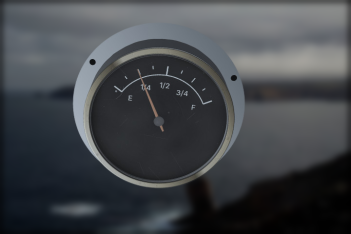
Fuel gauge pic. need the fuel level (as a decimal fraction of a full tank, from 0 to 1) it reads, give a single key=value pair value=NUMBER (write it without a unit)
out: value=0.25
